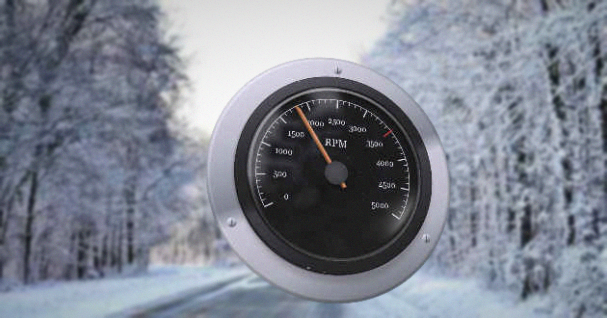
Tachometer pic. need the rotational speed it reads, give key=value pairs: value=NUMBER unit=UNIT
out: value=1800 unit=rpm
